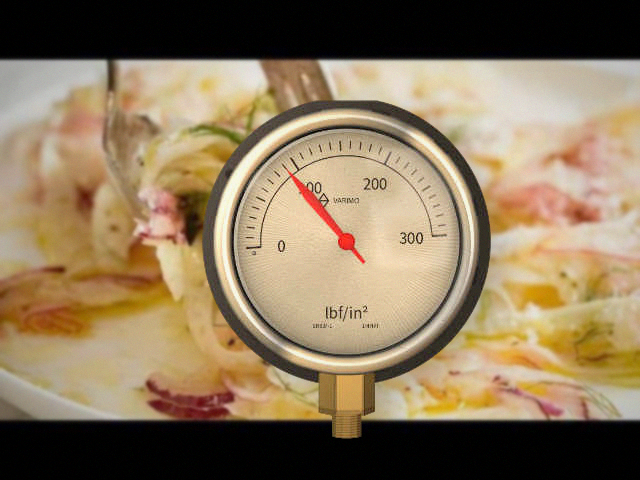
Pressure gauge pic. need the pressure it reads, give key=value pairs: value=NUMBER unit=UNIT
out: value=90 unit=psi
